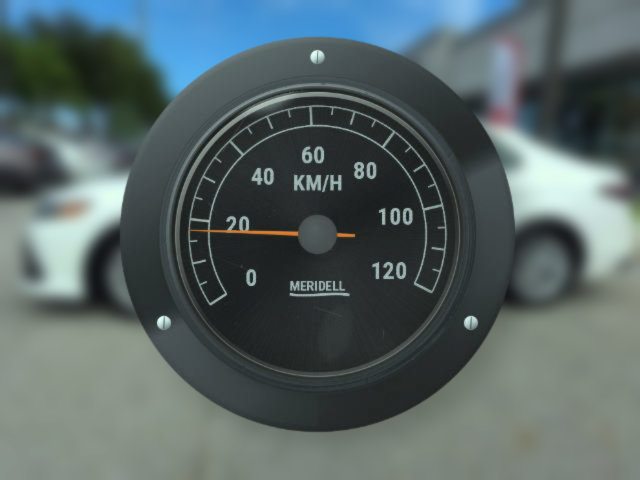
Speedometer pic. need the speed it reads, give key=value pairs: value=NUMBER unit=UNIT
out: value=17.5 unit=km/h
